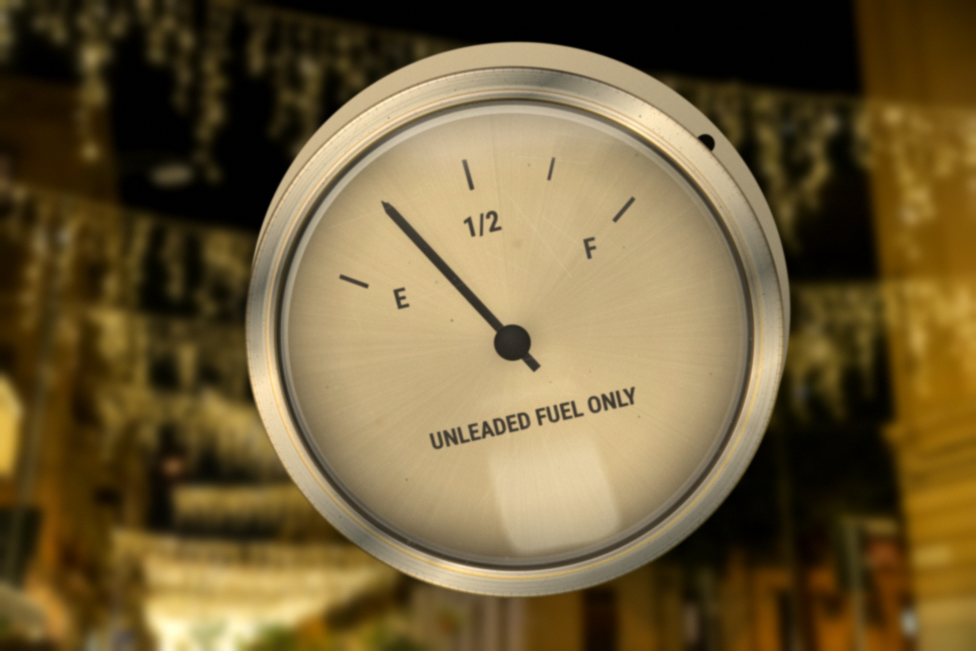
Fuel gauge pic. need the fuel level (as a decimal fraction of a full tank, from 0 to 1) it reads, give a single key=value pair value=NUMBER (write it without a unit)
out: value=0.25
